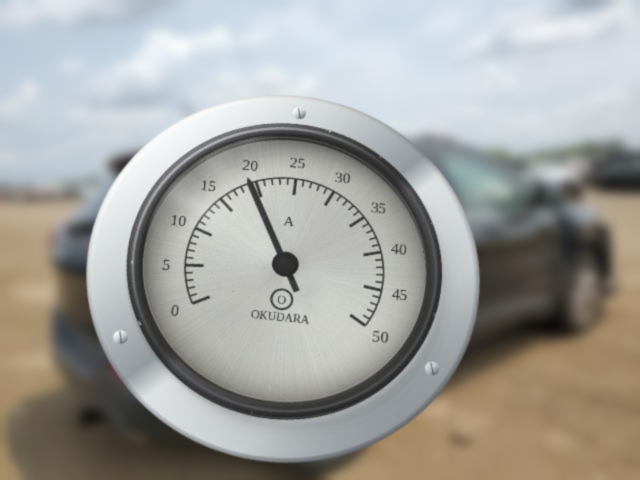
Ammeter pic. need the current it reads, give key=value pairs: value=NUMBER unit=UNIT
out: value=19 unit=A
